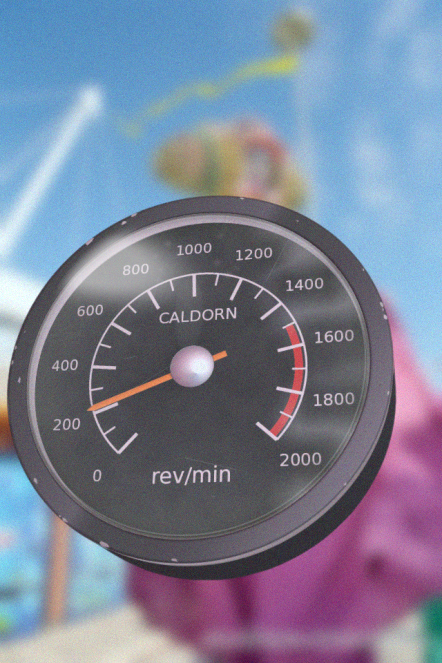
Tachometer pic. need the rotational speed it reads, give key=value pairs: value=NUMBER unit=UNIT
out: value=200 unit=rpm
